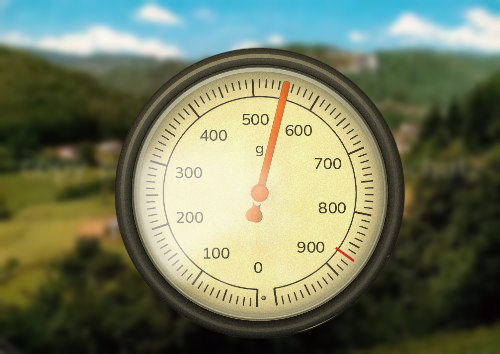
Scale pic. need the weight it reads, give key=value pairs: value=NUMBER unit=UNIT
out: value=550 unit=g
